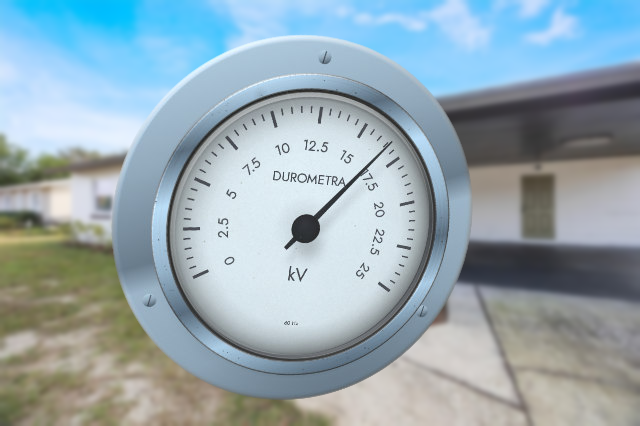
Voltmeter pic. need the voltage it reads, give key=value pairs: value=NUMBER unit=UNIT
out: value=16.5 unit=kV
